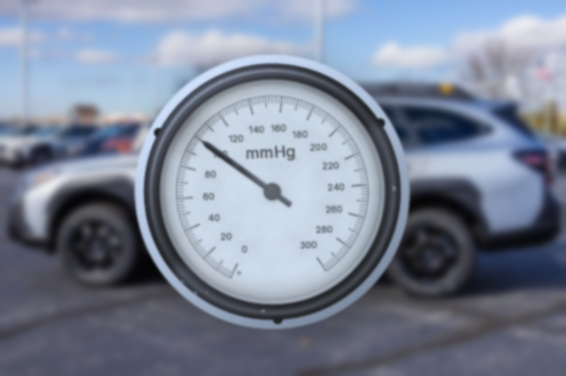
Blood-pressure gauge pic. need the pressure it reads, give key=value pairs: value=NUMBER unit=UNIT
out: value=100 unit=mmHg
